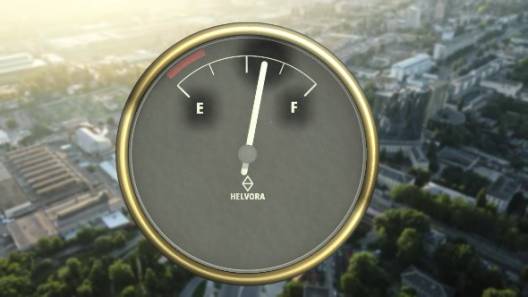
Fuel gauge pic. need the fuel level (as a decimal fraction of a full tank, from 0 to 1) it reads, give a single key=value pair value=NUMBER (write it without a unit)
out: value=0.625
